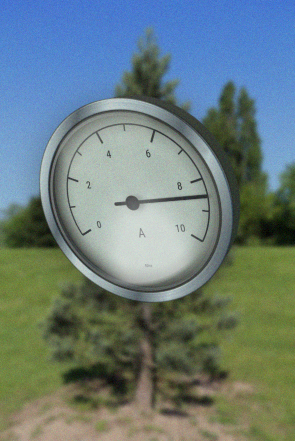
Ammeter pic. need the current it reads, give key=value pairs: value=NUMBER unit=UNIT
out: value=8.5 unit=A
